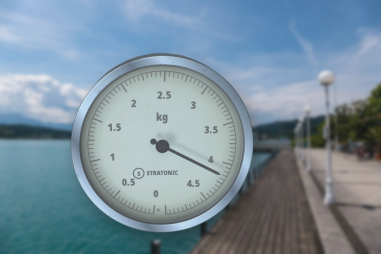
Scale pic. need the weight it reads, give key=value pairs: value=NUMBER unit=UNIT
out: value=4.15 unit=kg
